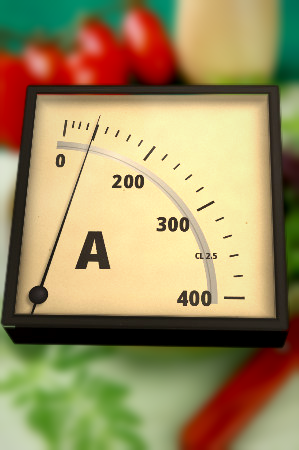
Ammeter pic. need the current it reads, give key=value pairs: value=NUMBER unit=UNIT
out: value=100 unit=A
